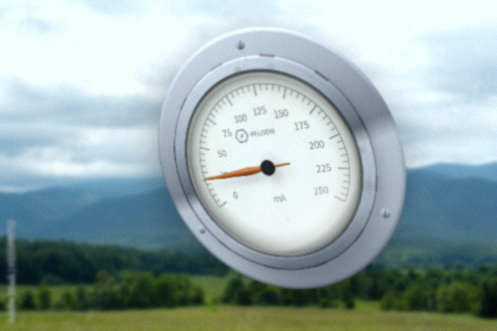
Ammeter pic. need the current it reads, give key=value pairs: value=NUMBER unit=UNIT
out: value=25 unit=mA
